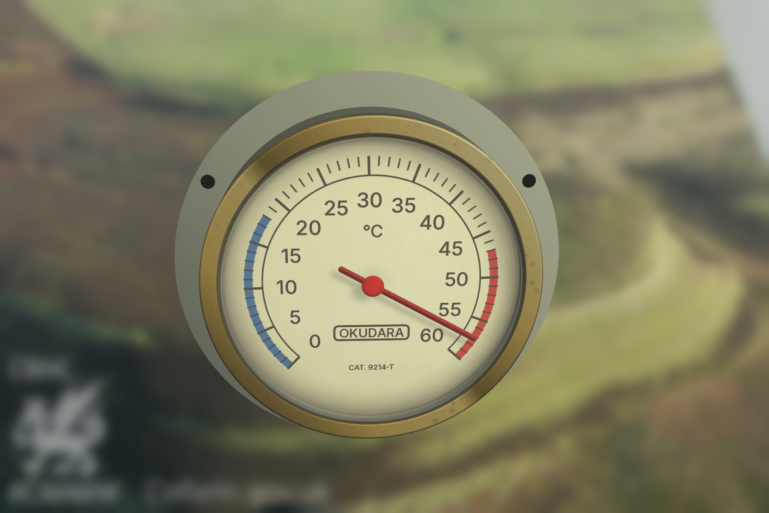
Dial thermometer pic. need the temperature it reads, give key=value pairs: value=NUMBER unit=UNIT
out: value=57 unit=°C
